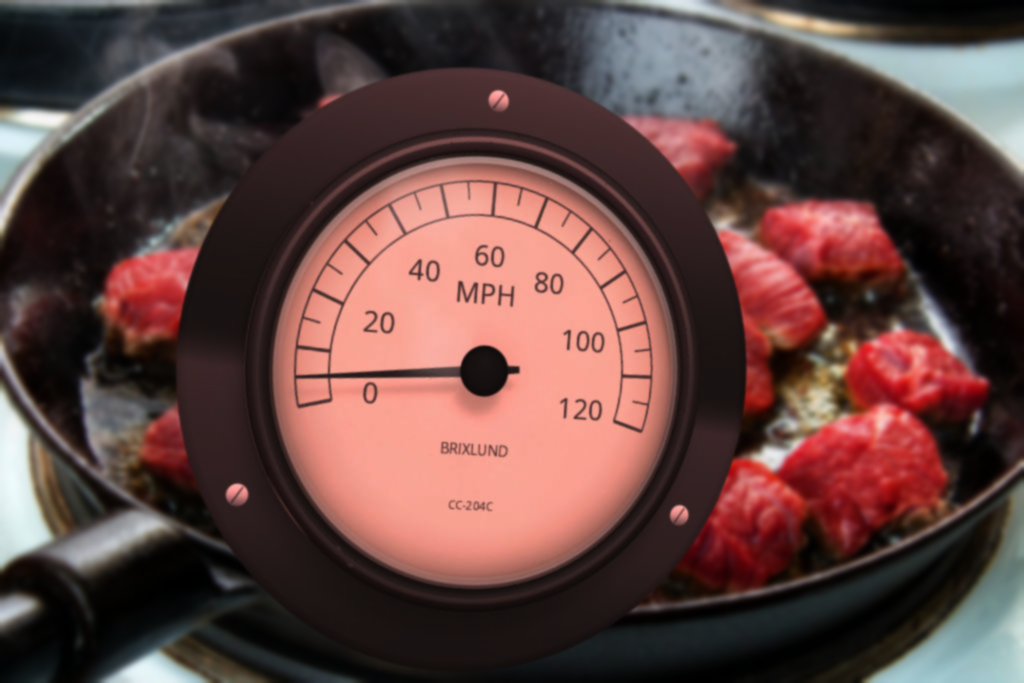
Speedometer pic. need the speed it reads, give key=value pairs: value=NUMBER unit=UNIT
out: value=5 unit=mph
